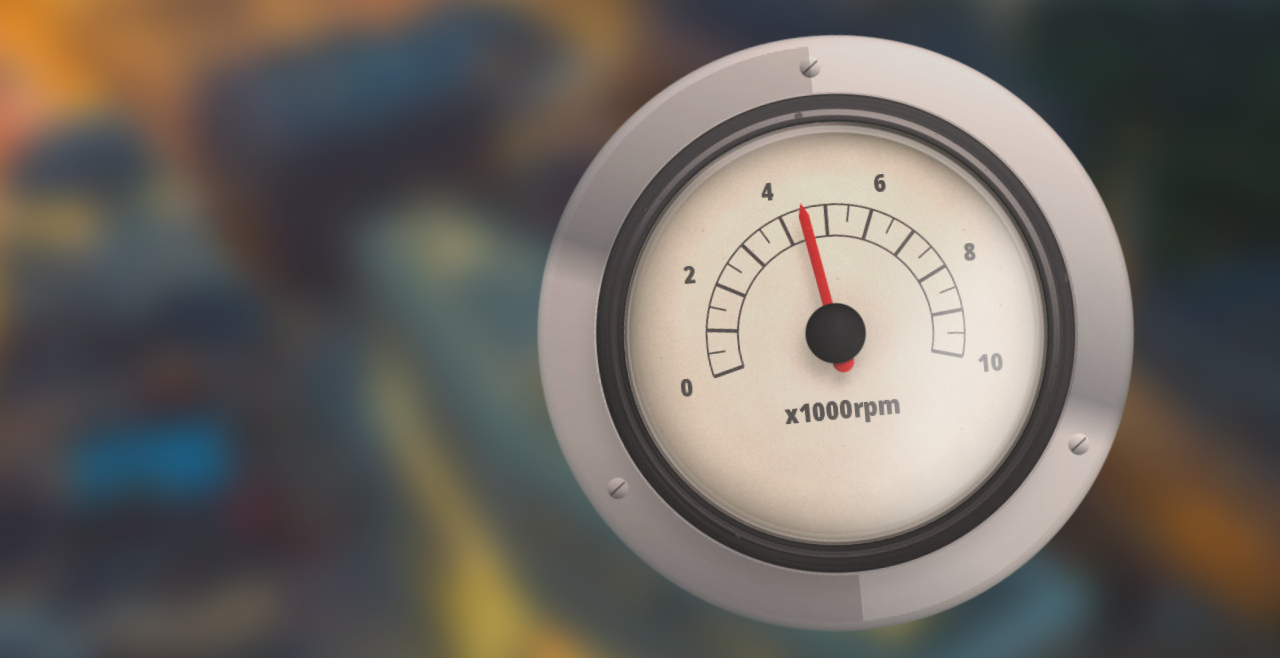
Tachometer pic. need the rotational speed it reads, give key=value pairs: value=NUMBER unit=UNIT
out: value=4500 unit=rpm
